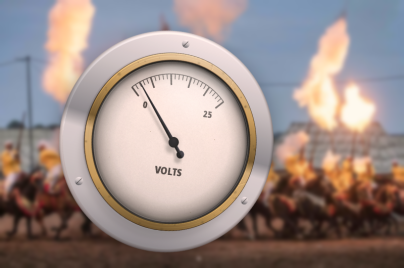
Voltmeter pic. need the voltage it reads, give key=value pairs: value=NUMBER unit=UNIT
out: value=2 unit=V
